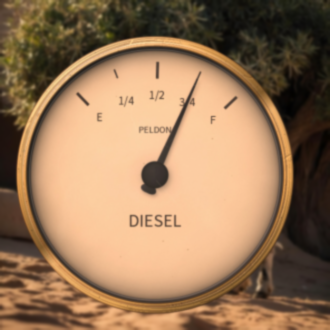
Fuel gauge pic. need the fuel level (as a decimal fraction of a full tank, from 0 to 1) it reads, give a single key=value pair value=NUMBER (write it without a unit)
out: value=0.75
